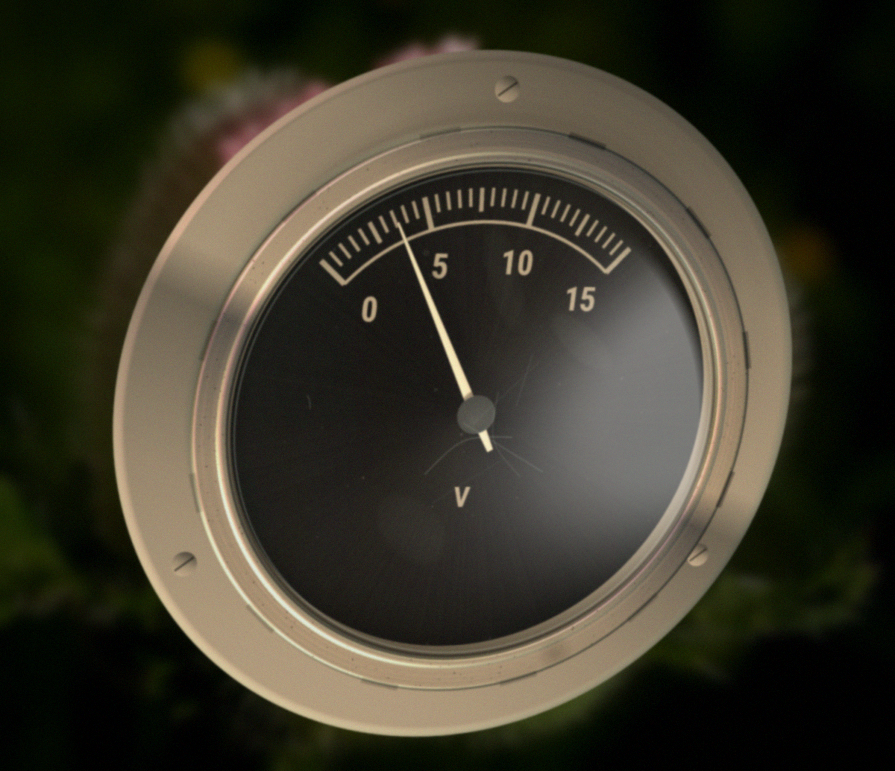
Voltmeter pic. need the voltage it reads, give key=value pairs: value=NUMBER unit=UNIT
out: value=3.5 unit=V
